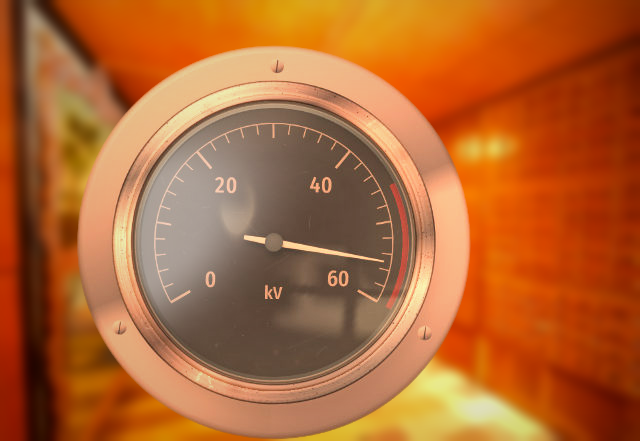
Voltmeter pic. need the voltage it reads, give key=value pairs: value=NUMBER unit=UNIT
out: value=55 unit=kV
